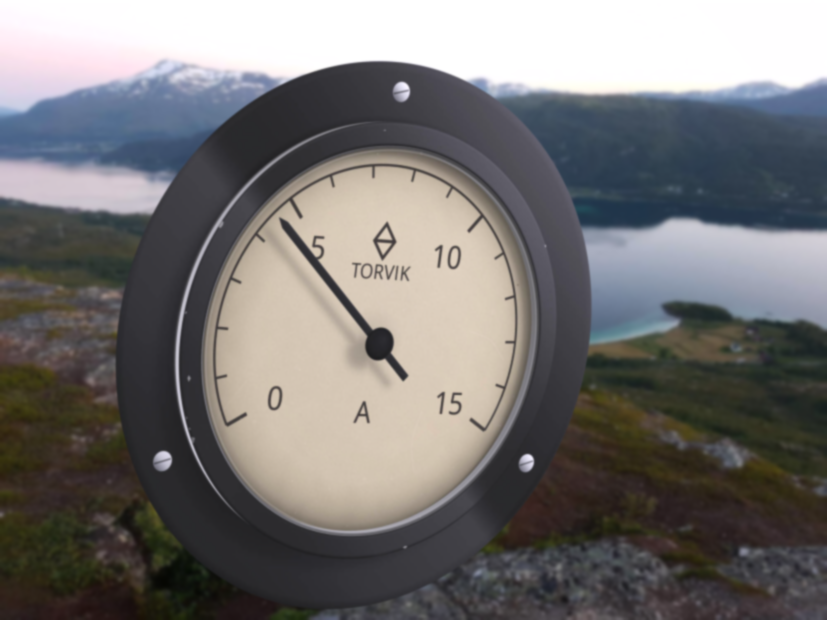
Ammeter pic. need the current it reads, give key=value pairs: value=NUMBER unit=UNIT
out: value=4.5 unit=A
